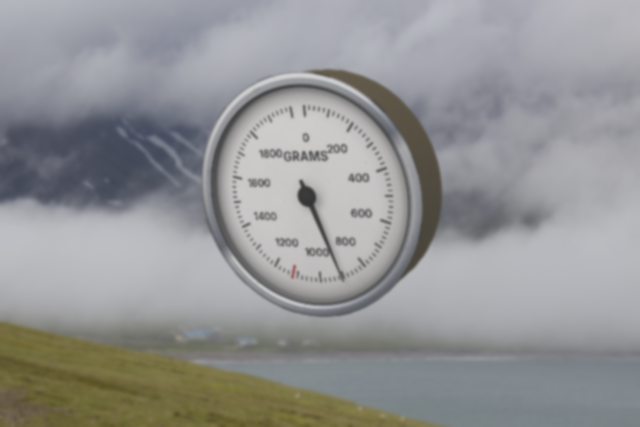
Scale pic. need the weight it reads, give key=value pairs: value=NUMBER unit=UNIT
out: value=900 unit=g
